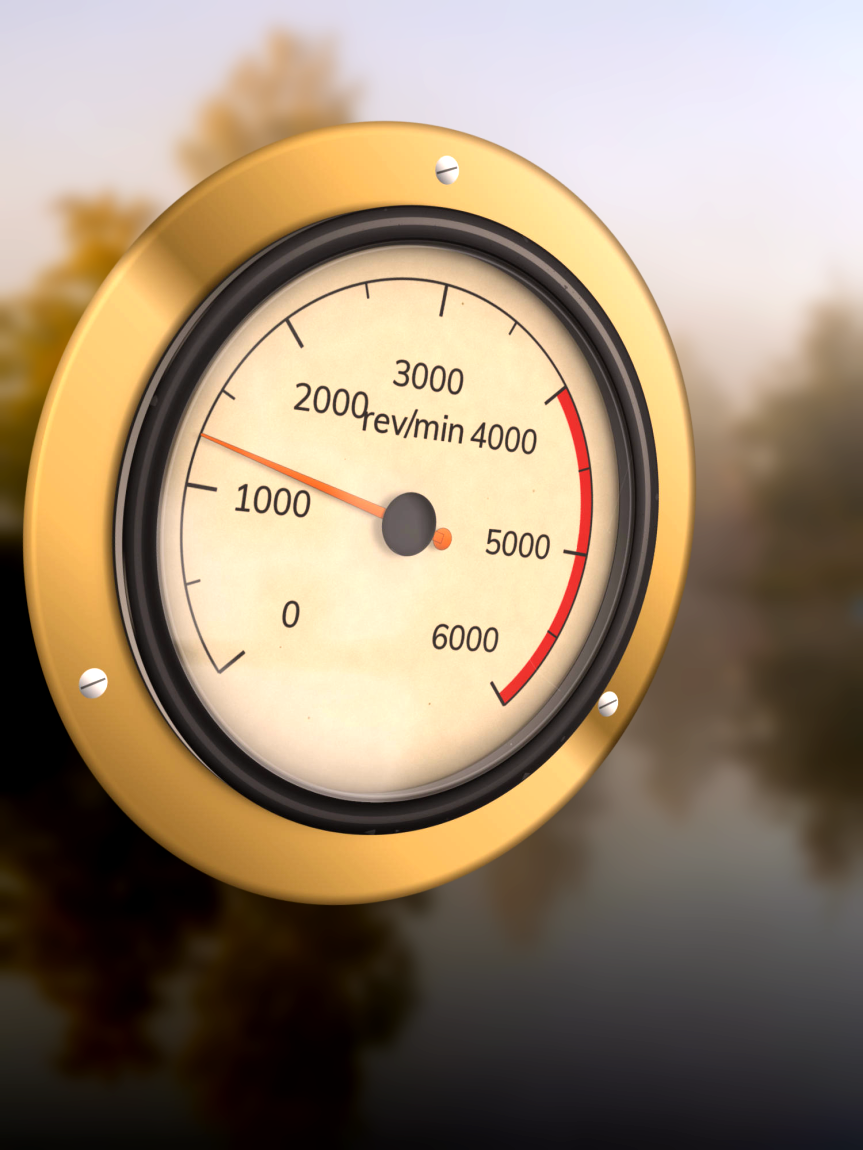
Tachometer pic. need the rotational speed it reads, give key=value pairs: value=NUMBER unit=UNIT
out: value=1250 unit=rpm
